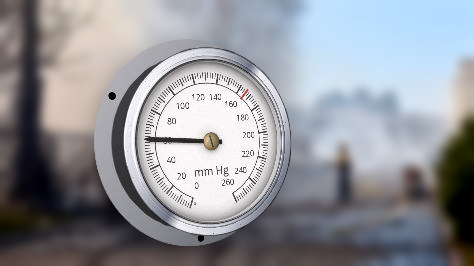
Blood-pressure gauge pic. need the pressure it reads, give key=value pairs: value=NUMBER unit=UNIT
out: value=60 unit=mmHg
